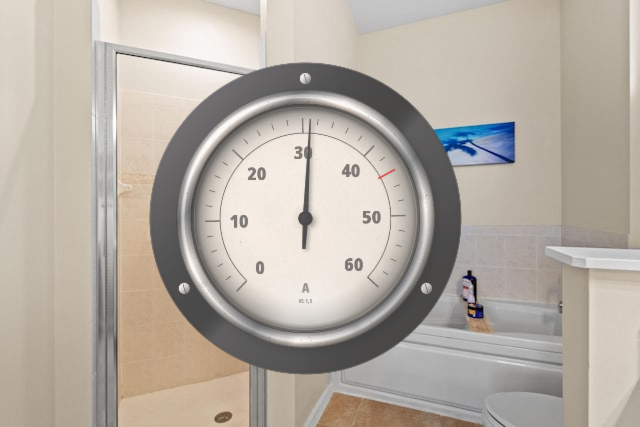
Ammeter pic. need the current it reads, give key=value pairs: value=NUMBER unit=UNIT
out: value=31 unit=A
